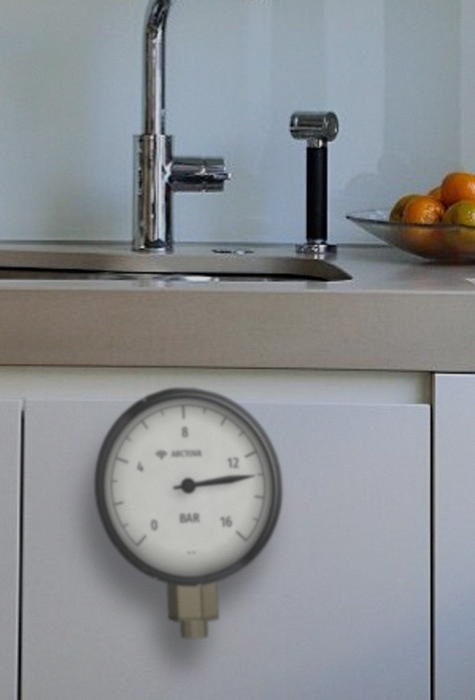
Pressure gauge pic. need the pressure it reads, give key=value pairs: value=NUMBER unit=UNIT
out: value=13 unit=bar
